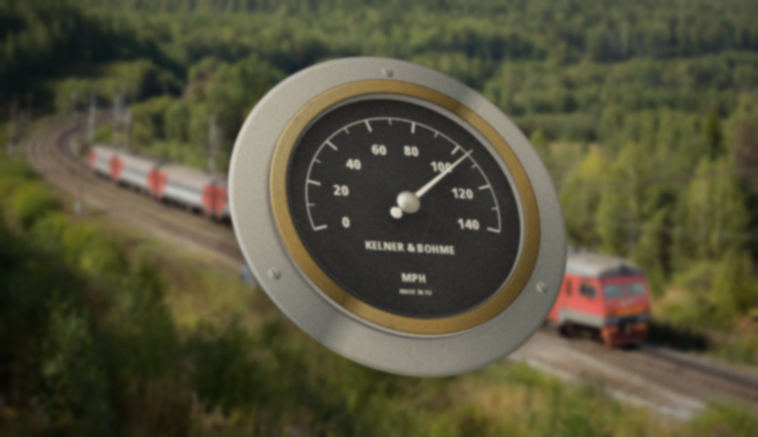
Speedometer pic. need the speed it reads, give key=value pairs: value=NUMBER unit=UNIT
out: value=105 unit=mph
